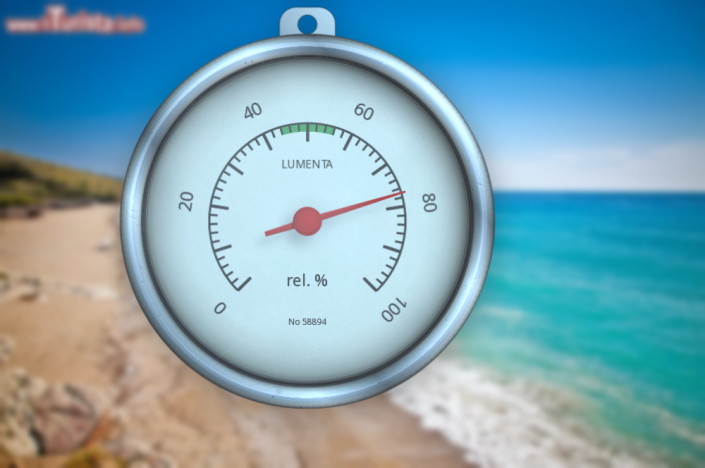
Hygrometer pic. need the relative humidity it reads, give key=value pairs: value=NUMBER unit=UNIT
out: value=77 unit=%
